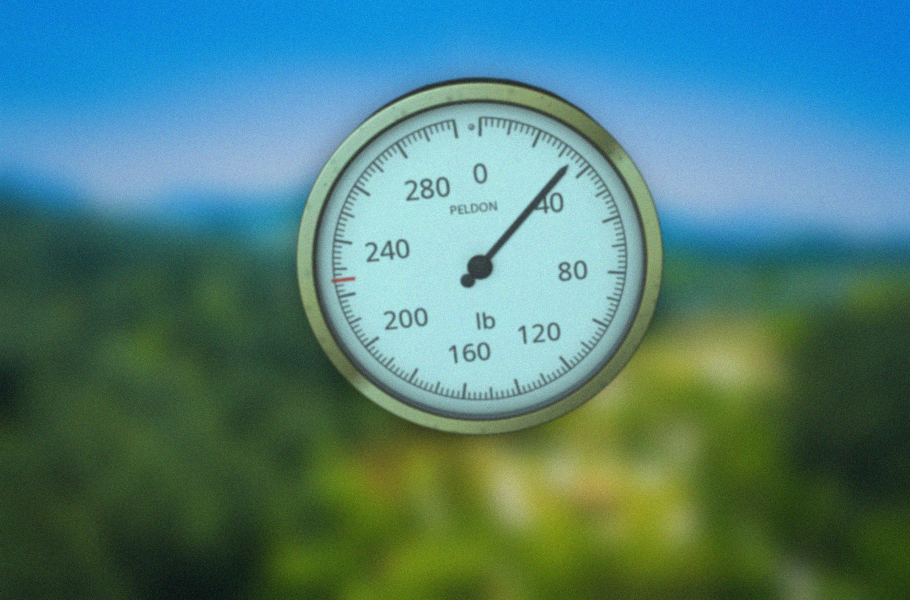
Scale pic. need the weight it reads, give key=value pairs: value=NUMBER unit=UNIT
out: value=34 unit=lb
